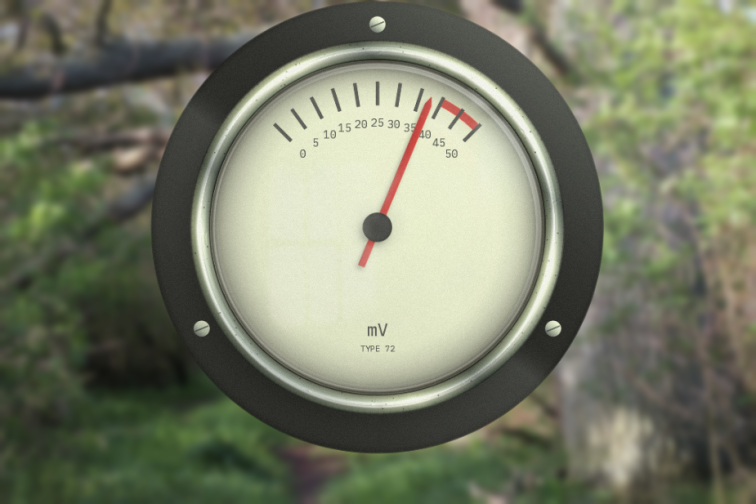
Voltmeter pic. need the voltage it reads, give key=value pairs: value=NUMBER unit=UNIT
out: value=37.5 unit=mV
